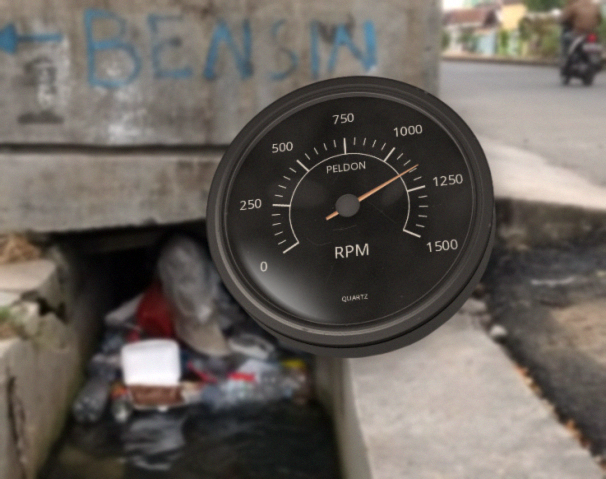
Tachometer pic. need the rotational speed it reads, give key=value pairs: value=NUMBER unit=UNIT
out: value=1150 unit=rpm
